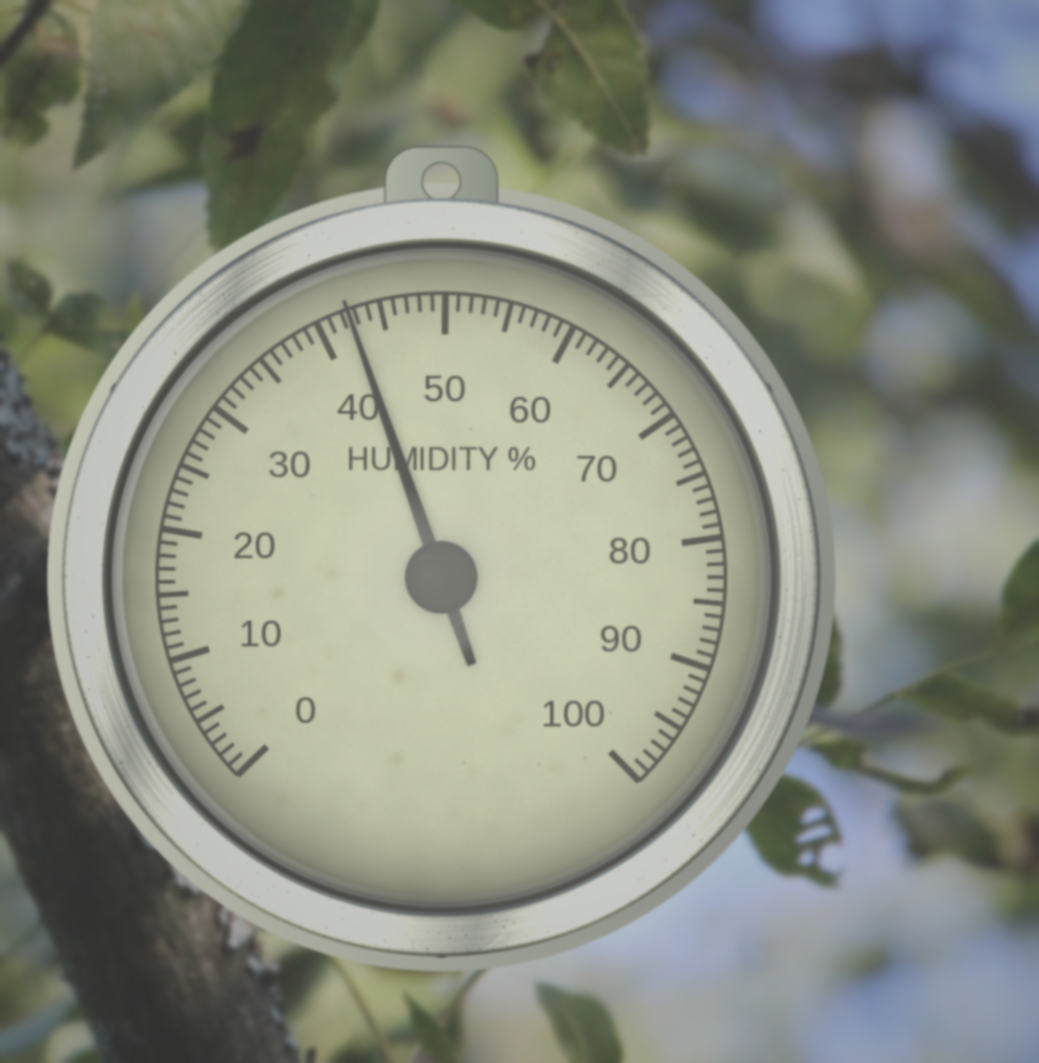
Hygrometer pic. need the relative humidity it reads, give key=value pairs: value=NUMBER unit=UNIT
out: value=42.5 unit=%
